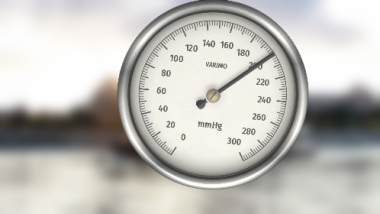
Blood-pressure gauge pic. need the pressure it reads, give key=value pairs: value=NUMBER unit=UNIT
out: value=200 unit=mmHg
